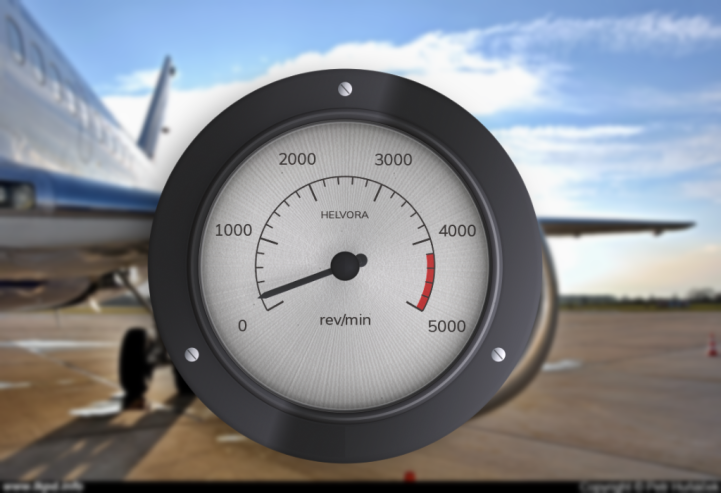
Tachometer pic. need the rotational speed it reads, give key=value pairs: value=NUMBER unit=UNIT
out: value=200 unit=rpm
